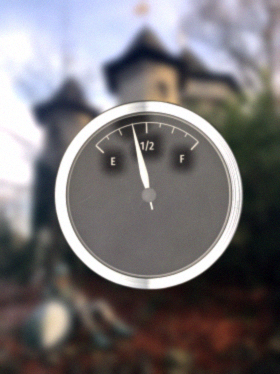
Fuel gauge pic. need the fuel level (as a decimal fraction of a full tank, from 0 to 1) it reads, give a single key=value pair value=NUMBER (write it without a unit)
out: value=0.375
